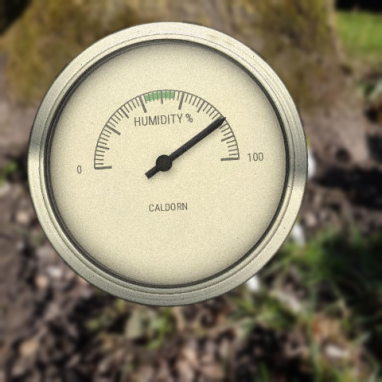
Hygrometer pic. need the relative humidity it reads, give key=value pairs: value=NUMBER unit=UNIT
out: value=82 unit=%
